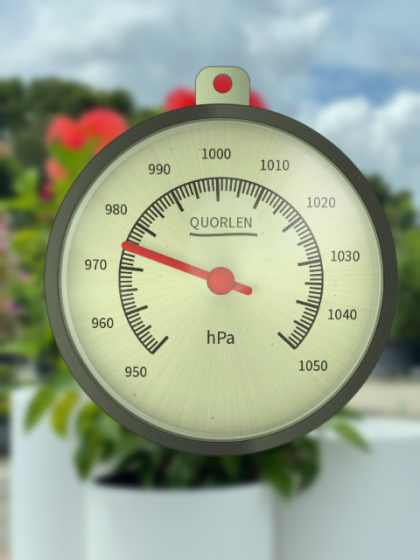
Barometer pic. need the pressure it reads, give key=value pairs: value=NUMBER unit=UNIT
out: value=975 unit=hPa
